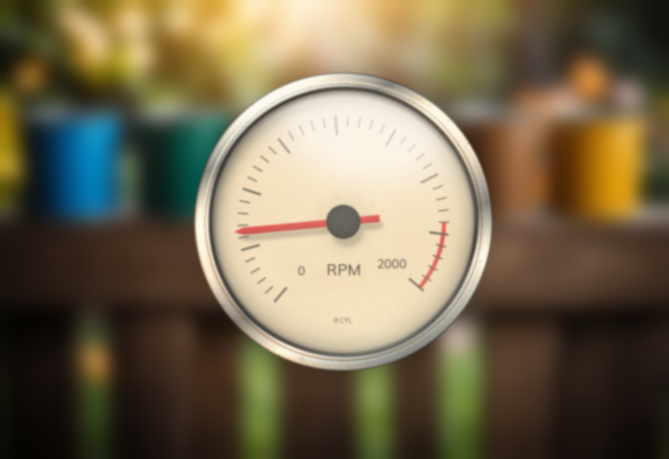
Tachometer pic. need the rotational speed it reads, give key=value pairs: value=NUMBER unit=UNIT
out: value=325 unit=rpm
